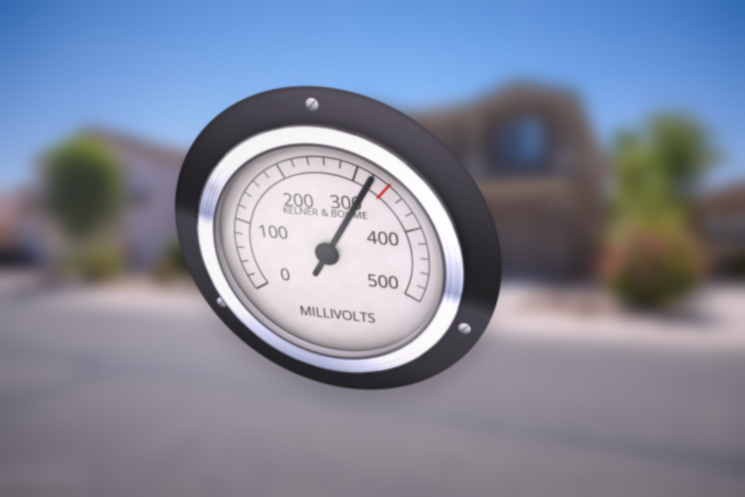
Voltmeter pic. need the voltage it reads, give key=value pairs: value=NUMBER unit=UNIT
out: value=320 unit=mV
